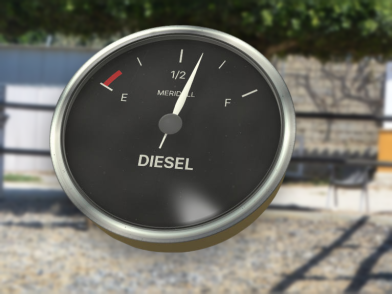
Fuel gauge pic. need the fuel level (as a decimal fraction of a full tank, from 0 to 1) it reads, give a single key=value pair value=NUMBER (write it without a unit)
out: value=0.625
